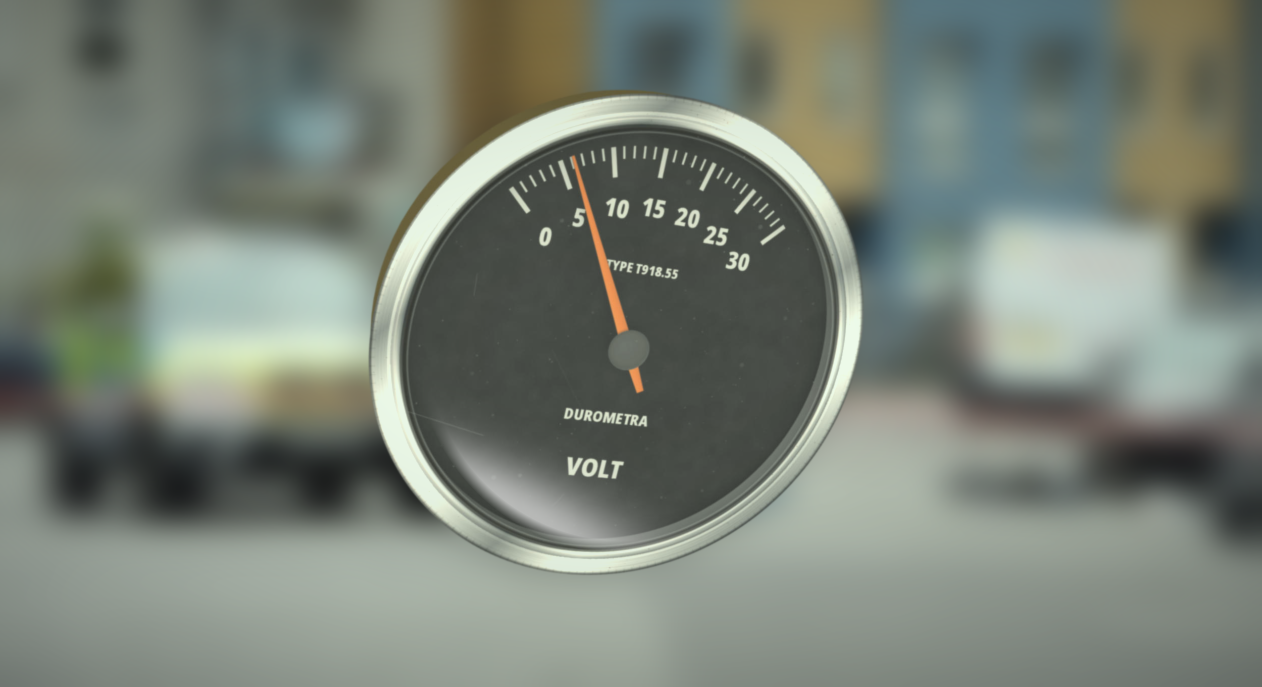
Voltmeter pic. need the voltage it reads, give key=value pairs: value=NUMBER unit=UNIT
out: value=6 unit=V
